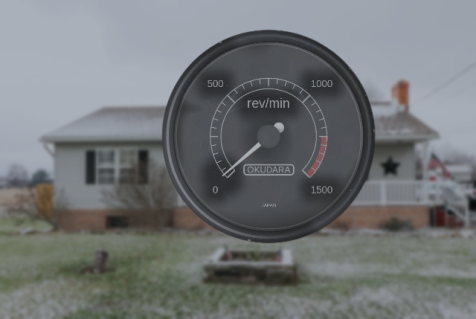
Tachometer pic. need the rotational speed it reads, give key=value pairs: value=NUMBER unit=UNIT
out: value=25 unit=rpm
